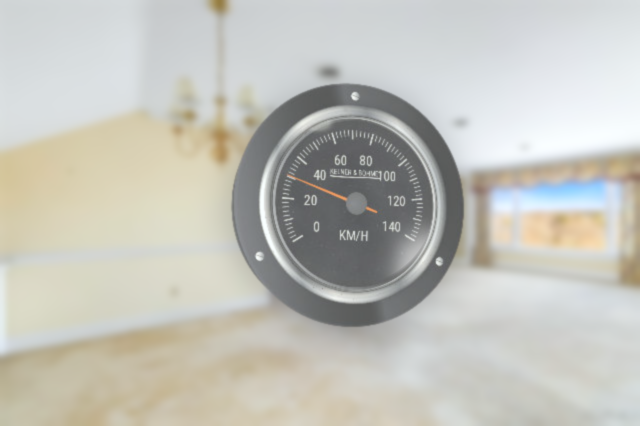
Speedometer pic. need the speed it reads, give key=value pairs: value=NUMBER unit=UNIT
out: value=30 unit=km/h
